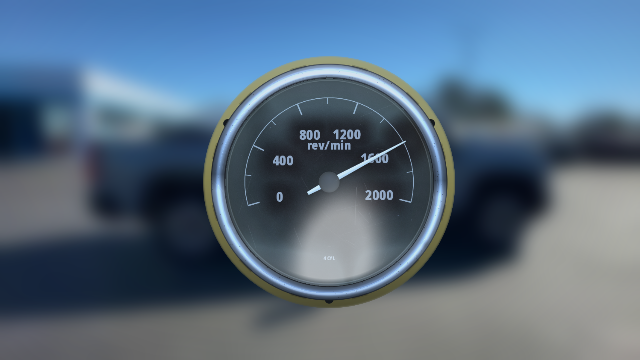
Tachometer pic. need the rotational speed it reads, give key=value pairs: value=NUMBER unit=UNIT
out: value=1600 unit=rpm
